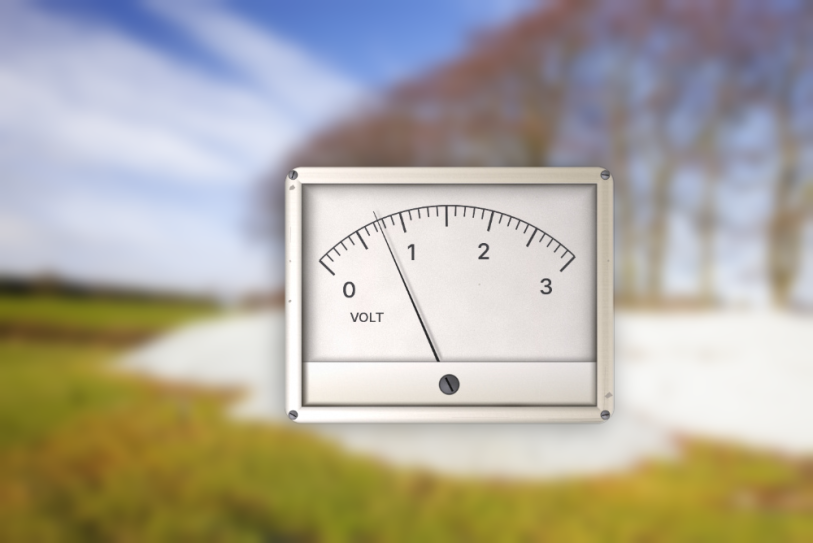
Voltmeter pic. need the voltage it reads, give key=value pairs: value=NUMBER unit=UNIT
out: value=0.75 unit=V
